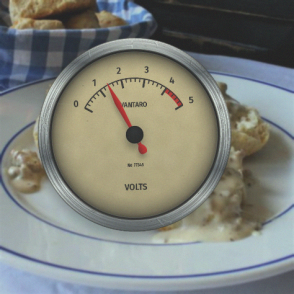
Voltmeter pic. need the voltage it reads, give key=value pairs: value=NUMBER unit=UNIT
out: value=1.4 unit=V
